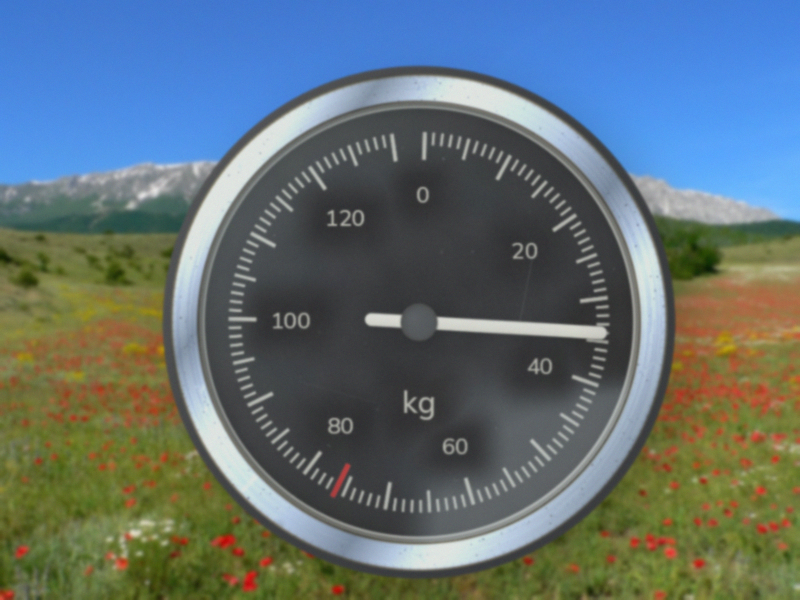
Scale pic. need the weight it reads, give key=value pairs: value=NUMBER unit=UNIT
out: value=34 unit=kg
